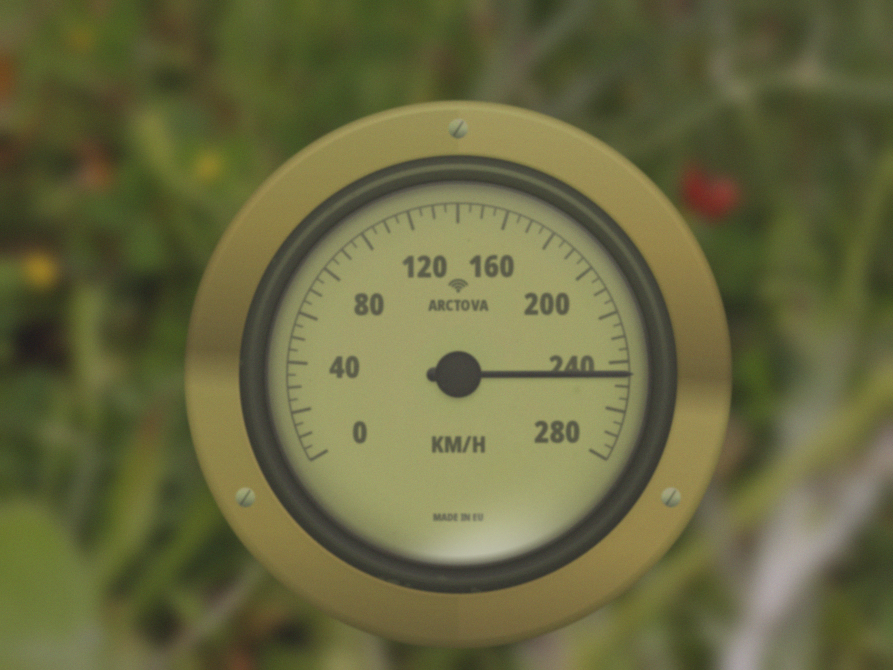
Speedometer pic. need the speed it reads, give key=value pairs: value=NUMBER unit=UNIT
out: value=245 unit=km/h
